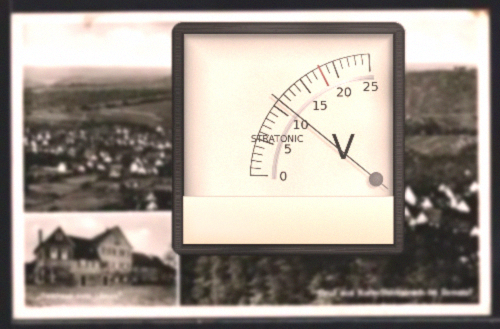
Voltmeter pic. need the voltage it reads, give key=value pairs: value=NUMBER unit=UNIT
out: value=11 unit=V
